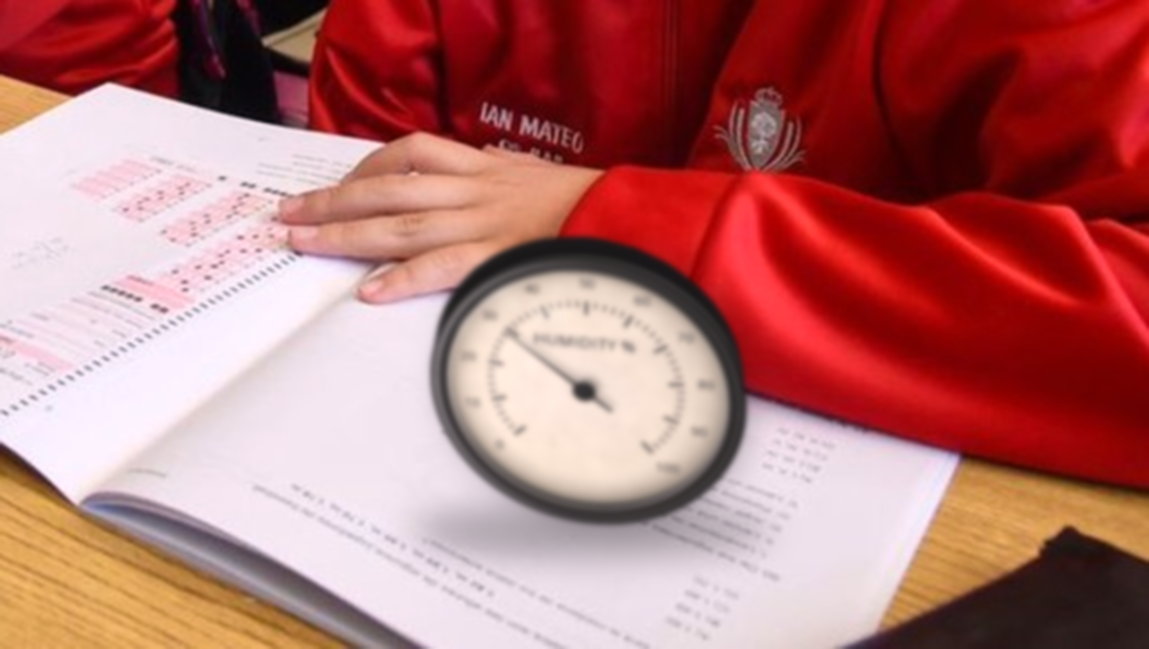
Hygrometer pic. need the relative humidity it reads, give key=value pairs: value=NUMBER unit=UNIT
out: value=30 unit=%
